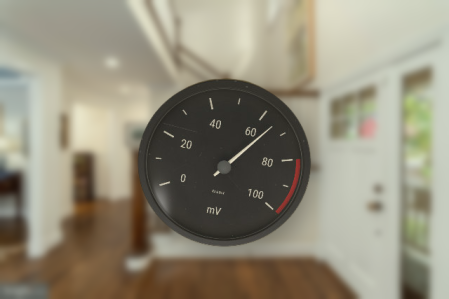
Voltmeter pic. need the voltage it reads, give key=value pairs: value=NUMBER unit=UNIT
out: value=65 unit=mV
